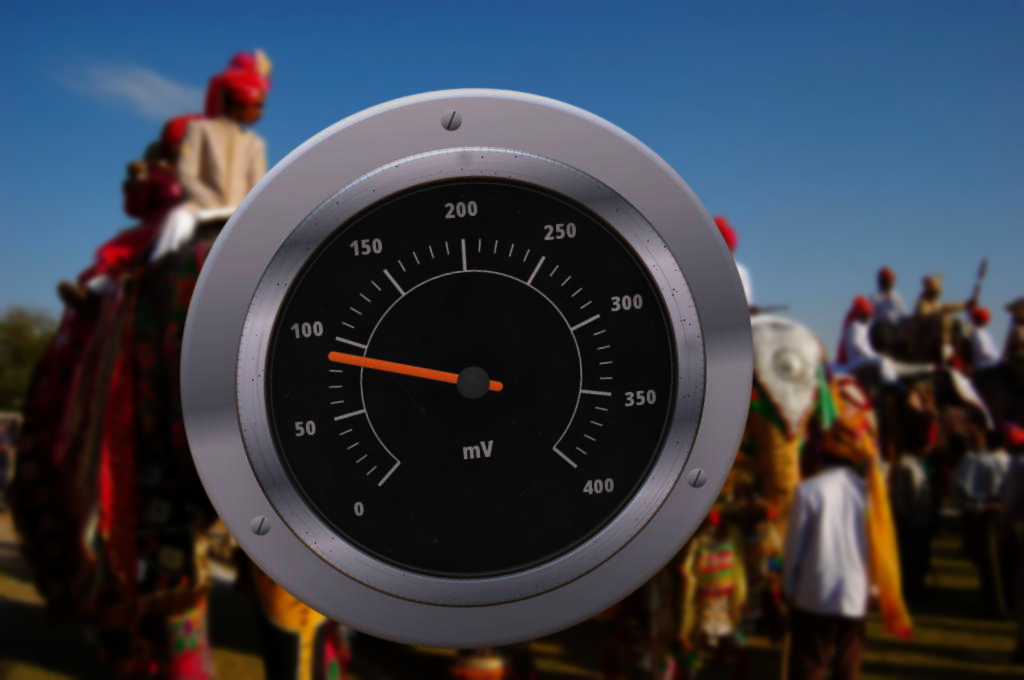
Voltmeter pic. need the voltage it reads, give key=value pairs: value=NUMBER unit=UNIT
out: value=90 unit=mV
